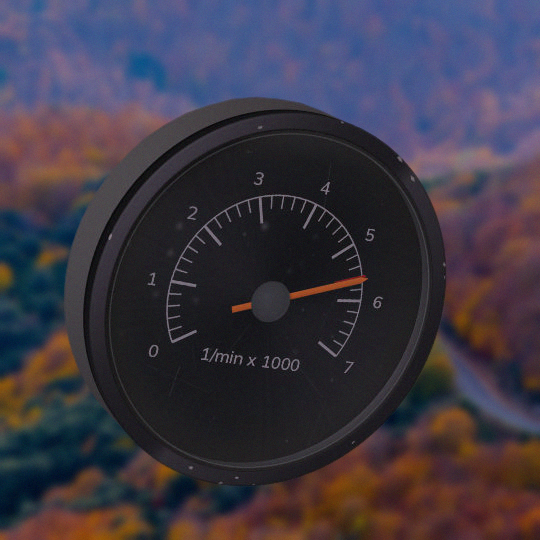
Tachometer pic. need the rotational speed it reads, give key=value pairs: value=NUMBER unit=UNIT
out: value=5600 unit=rpm
